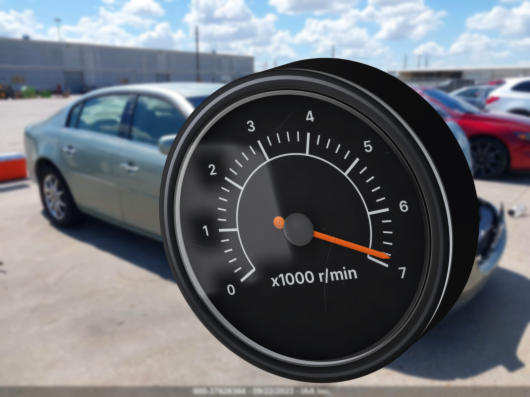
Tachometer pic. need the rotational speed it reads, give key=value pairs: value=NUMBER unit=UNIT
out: value=6800 unit=rpm
